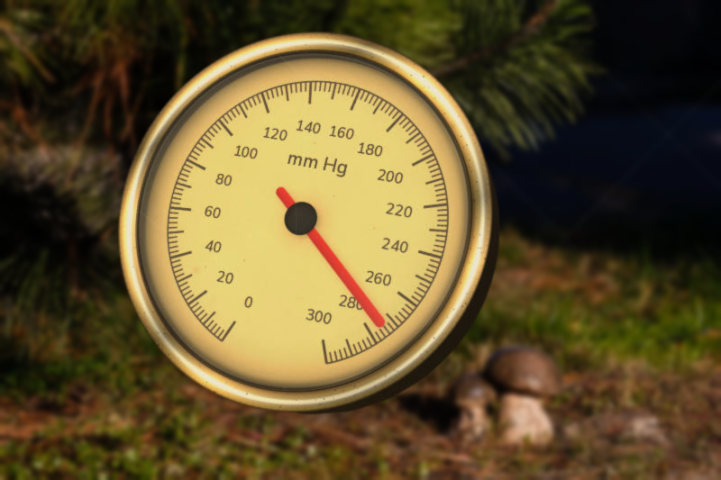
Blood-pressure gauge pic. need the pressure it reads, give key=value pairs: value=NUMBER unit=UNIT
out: value=274 unit=mmHg
